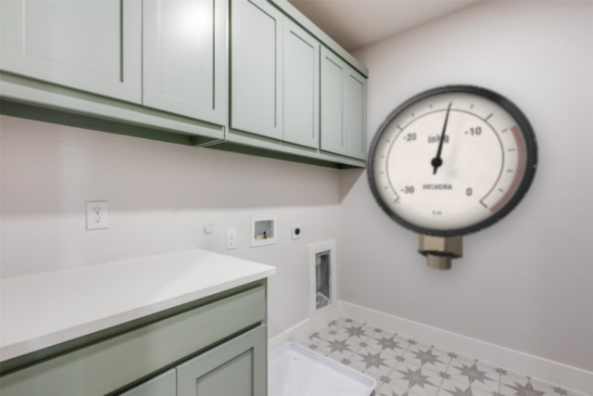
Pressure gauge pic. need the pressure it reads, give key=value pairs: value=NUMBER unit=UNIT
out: value=-14 unit=inHg
